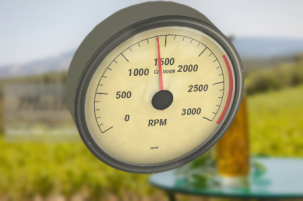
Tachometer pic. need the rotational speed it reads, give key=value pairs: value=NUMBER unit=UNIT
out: value=1400 unit=rpm
